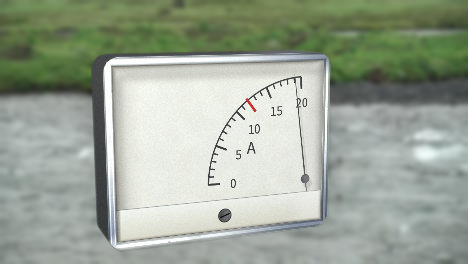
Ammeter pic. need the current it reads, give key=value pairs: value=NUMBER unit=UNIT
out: value=19 unit=A
